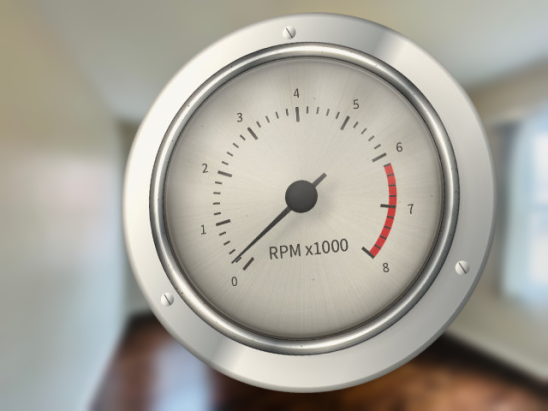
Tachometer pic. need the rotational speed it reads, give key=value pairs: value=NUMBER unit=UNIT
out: value=200 unit=rpm
